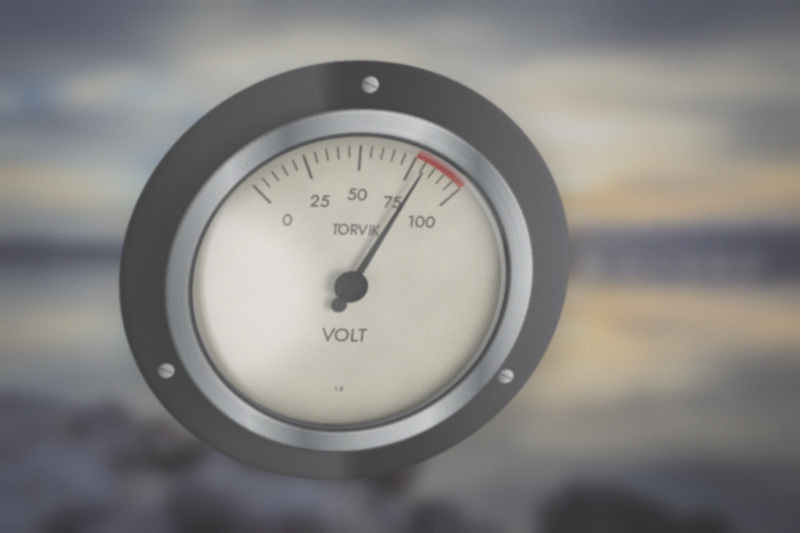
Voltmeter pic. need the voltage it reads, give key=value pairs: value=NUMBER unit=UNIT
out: value=80 unit=V
